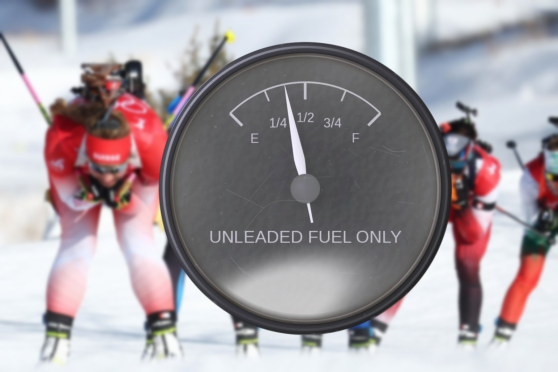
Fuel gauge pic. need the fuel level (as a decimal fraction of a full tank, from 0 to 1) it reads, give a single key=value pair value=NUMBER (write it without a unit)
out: value=0.375
